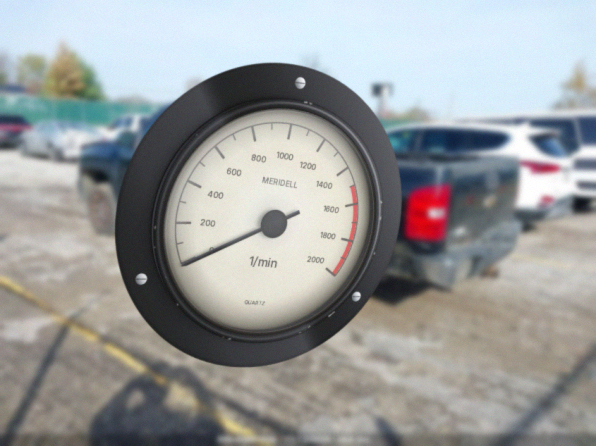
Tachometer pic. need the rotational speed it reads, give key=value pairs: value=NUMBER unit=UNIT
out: value=0 unit=rpm
